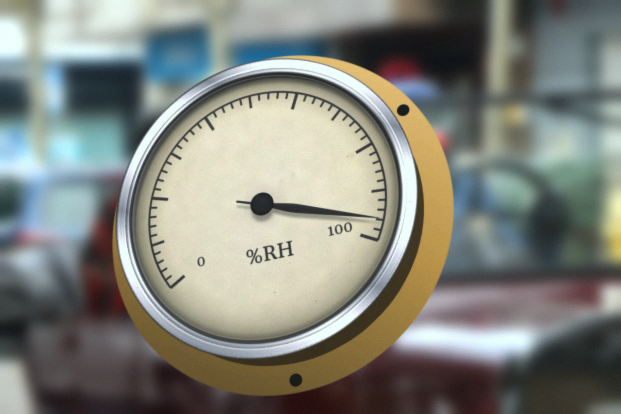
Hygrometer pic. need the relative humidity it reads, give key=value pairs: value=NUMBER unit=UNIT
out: value=96 unit=%
